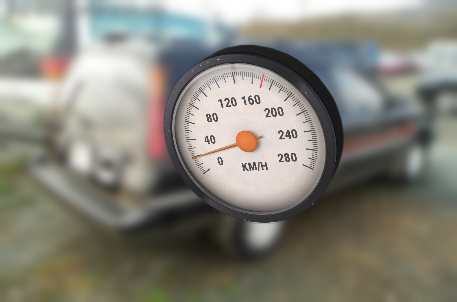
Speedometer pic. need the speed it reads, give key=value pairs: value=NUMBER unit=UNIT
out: value=20 unit=km/h
